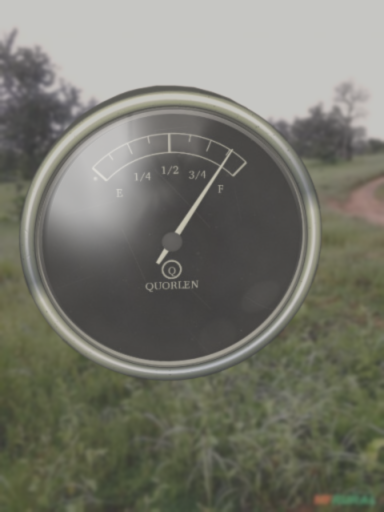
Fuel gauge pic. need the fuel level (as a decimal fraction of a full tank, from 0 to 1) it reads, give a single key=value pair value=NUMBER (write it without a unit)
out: value=0.875
